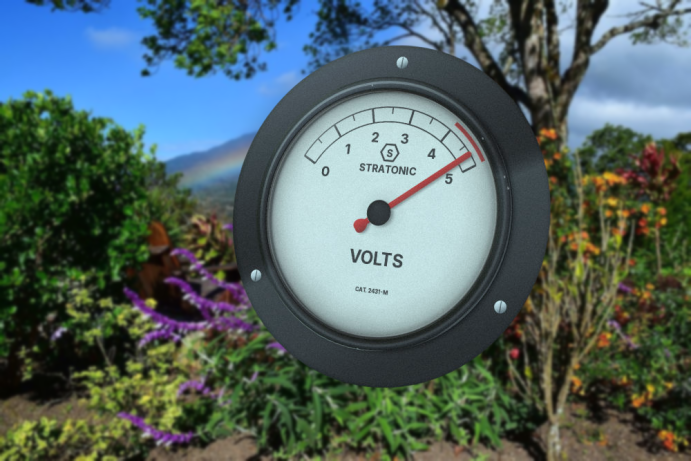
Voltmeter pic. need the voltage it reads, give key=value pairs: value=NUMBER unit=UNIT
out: value=4.75 unit=V
